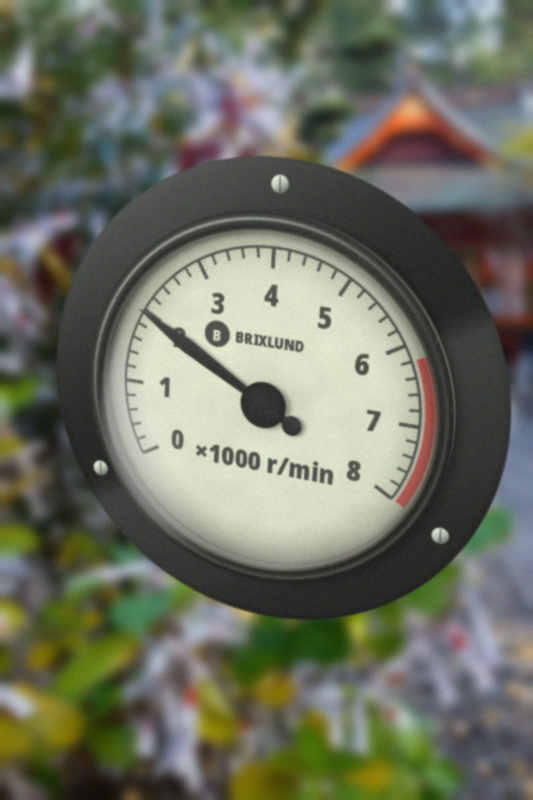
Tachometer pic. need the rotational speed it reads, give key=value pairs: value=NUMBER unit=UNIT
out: value=2000 unit=rpm
